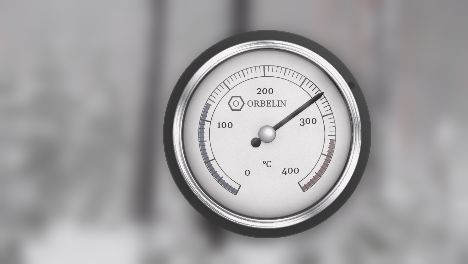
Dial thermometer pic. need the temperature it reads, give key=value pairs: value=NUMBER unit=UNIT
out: value=275 unit=°C
